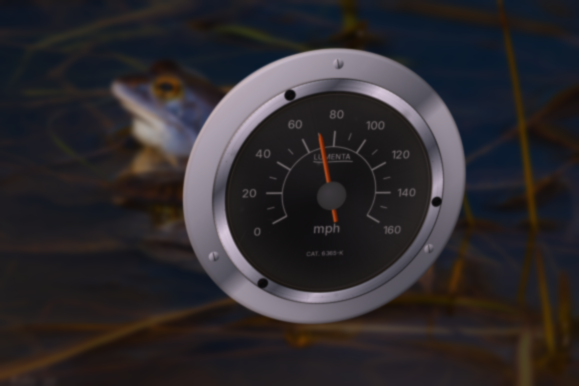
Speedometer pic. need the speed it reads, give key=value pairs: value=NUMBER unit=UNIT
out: value=70 unit=mph
